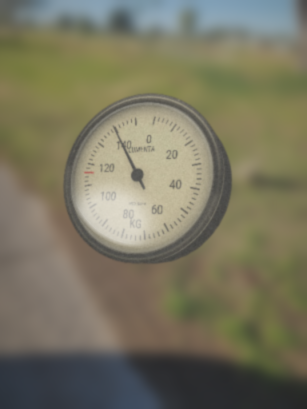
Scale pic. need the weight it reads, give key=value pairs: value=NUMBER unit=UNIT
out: value=140 unit=kg
